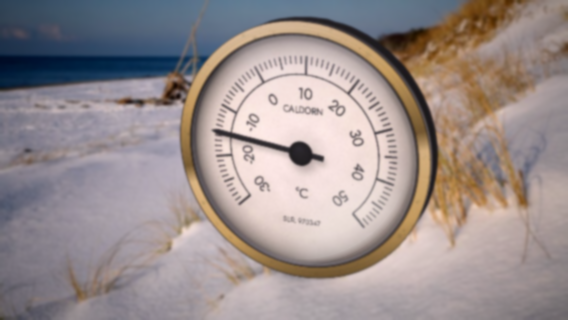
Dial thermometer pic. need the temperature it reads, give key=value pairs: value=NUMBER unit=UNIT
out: value=-15 unit=°C
